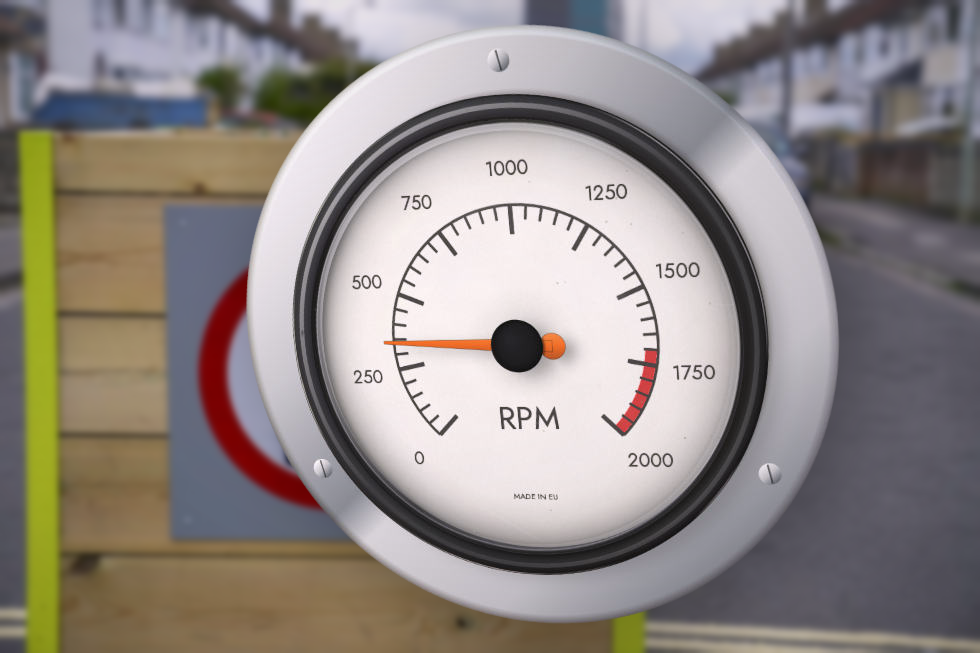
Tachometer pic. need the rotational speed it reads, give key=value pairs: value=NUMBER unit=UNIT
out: value=350 unit=rpm
